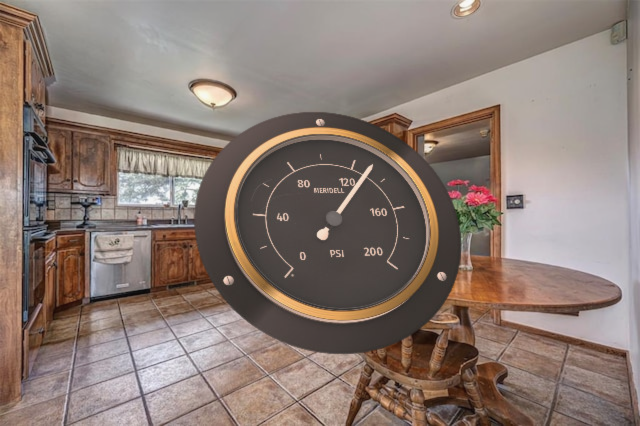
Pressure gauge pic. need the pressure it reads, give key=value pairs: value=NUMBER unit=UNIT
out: value=130 unit=psi
